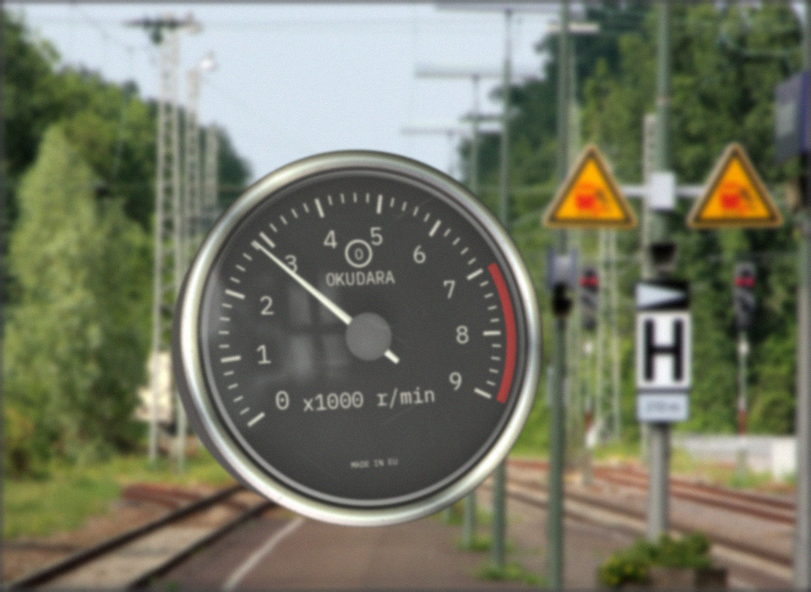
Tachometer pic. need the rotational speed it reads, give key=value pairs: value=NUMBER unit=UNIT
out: value=2800 unit=rpm
